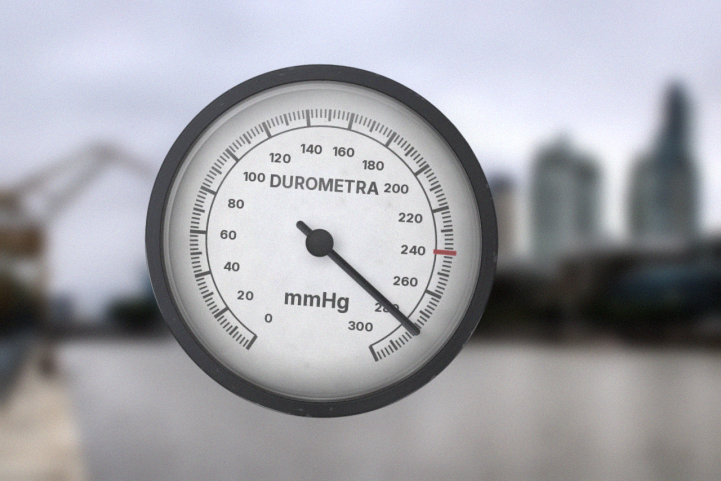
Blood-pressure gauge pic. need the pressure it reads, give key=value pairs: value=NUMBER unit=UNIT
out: value=278 unit=mmHg
